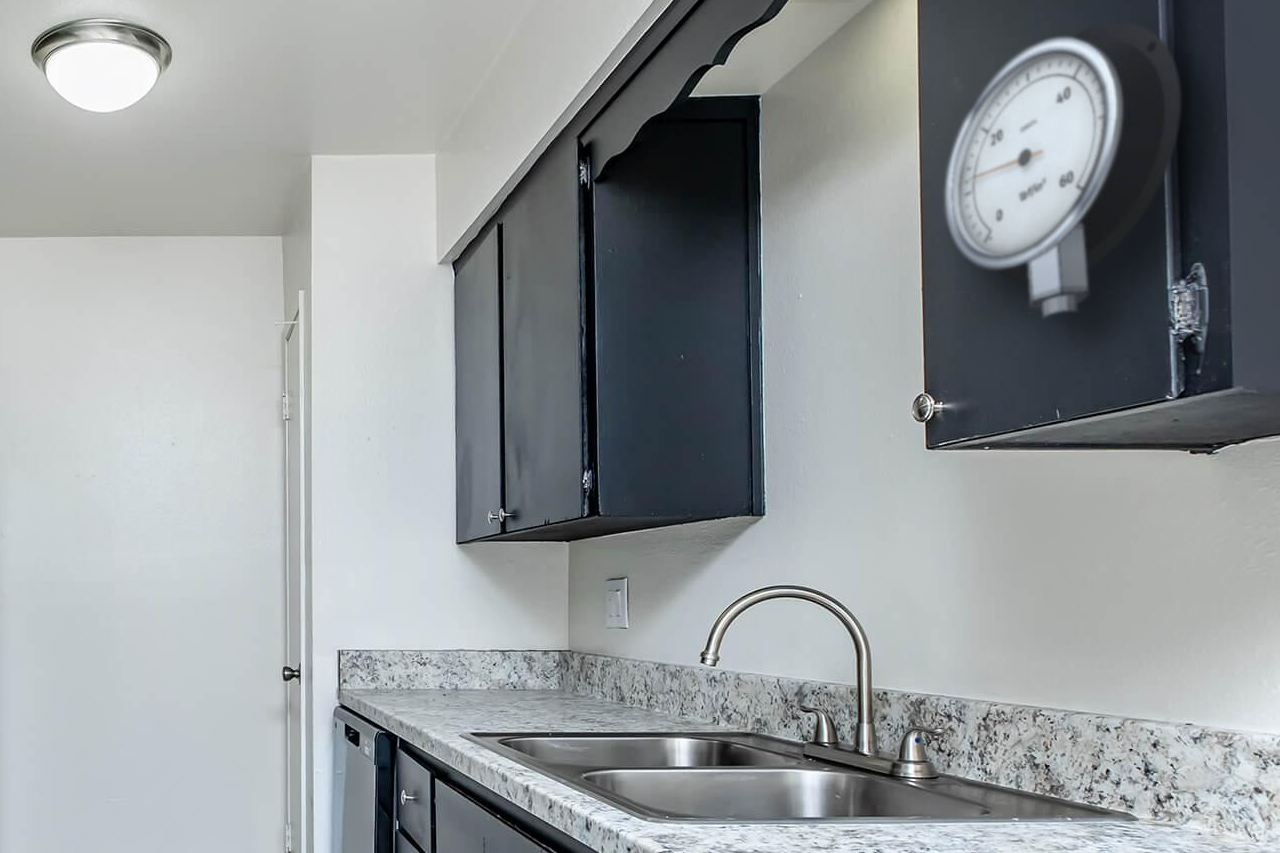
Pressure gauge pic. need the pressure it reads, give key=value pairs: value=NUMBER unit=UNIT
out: value=12 unit=psi
